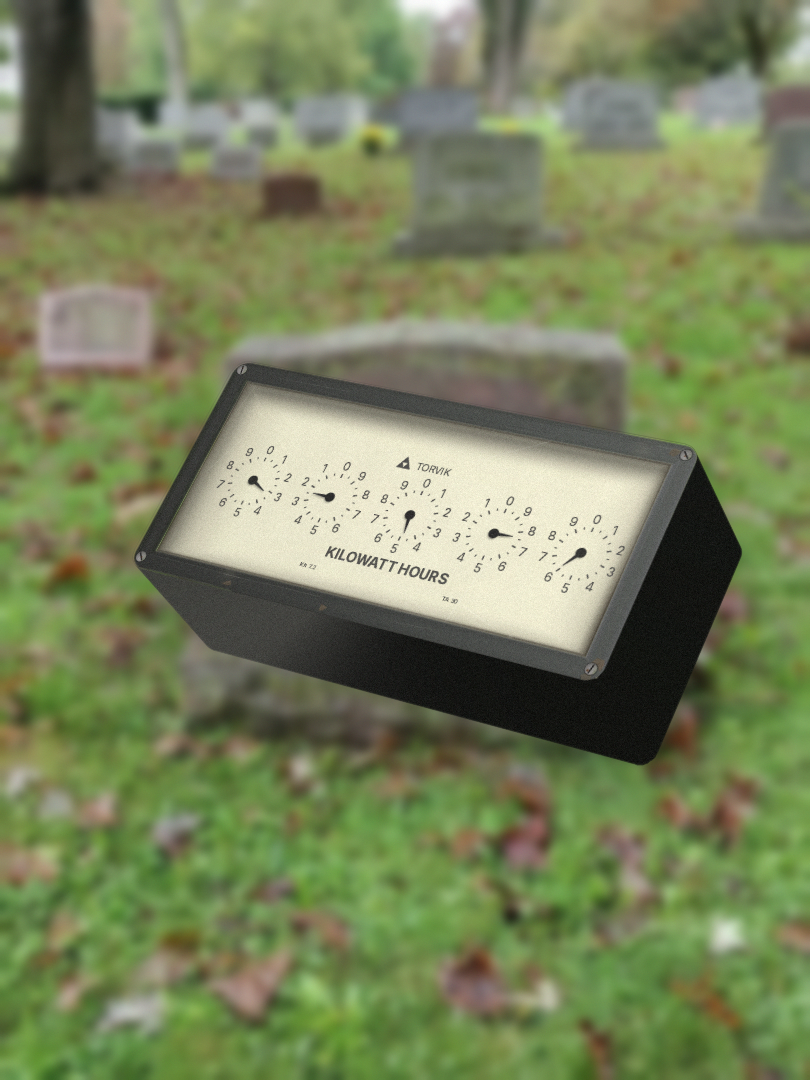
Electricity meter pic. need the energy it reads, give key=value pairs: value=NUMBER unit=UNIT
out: value=32476 unit=kWh
